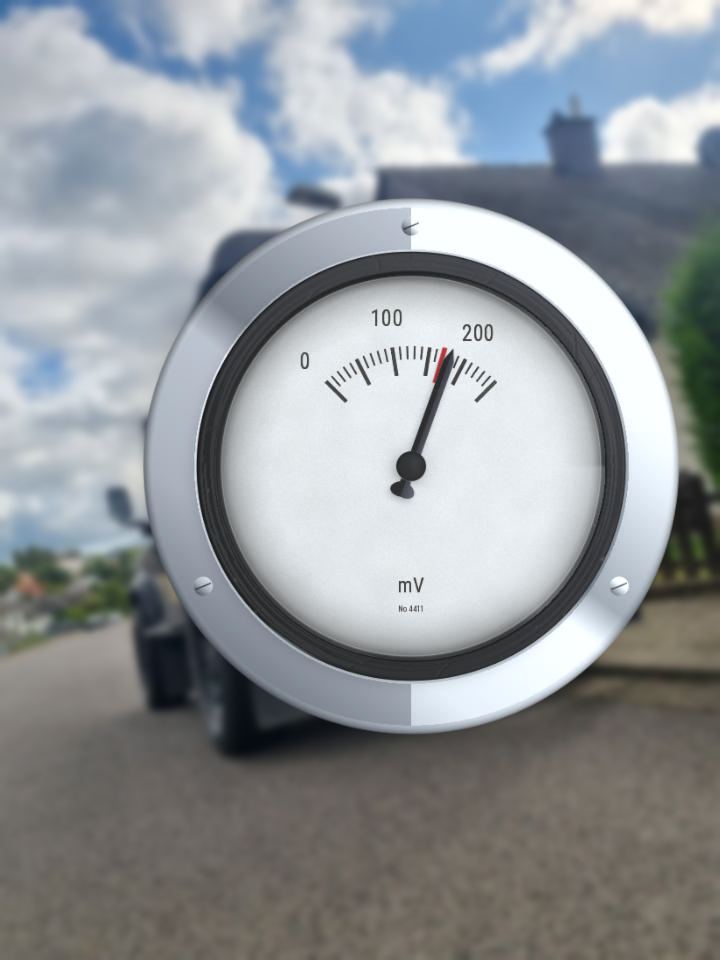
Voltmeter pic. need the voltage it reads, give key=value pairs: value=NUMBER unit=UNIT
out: value=180 unit=mV
